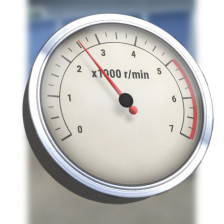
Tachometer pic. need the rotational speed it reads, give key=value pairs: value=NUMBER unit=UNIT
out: value=2500 unit=rpm
